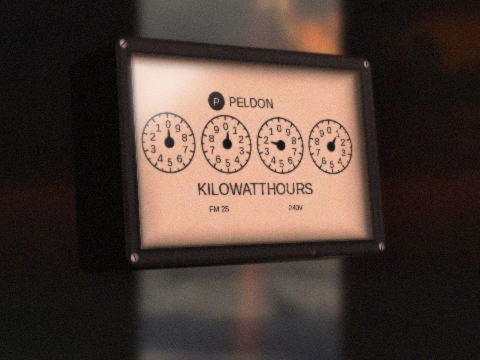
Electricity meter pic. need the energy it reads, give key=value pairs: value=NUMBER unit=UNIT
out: value=21 unit=kWh
